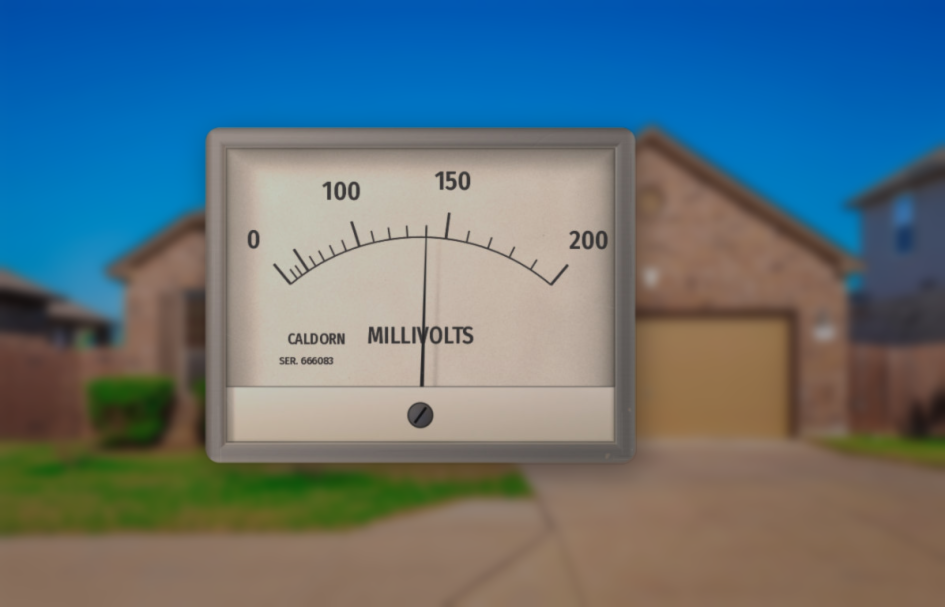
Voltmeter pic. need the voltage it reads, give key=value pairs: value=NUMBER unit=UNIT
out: value=140 unit=mV
